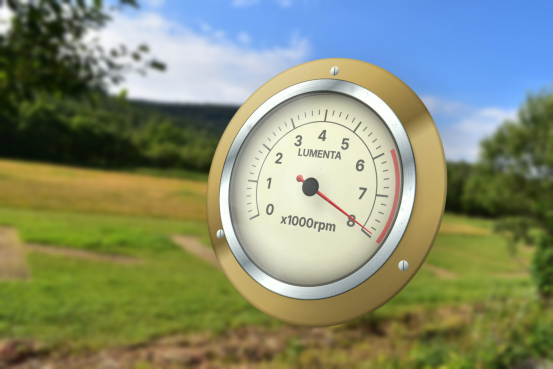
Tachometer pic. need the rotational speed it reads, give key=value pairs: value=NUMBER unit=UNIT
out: value=7900 unit=rpm
